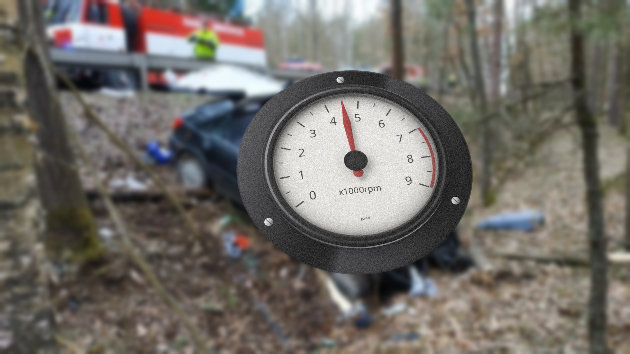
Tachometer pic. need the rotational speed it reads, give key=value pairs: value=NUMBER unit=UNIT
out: value=4500 unit=rpm
